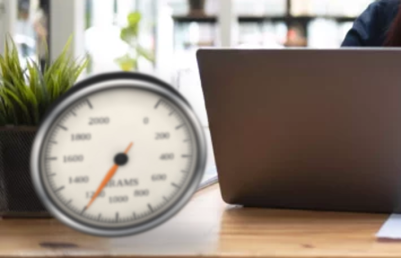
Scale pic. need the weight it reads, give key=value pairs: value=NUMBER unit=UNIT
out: value=1200 unit=g
